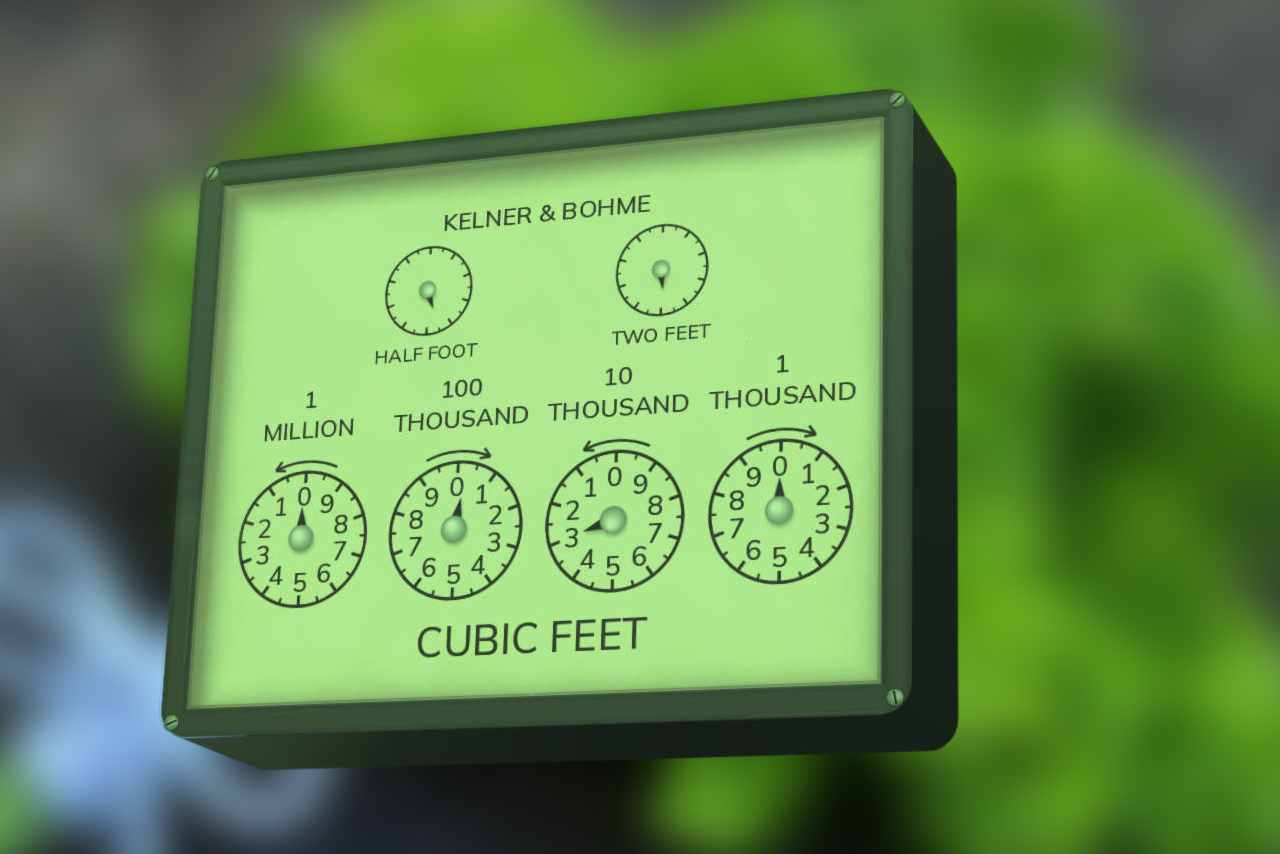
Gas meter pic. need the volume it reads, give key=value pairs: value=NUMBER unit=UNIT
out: value=3000 unit=ft³
